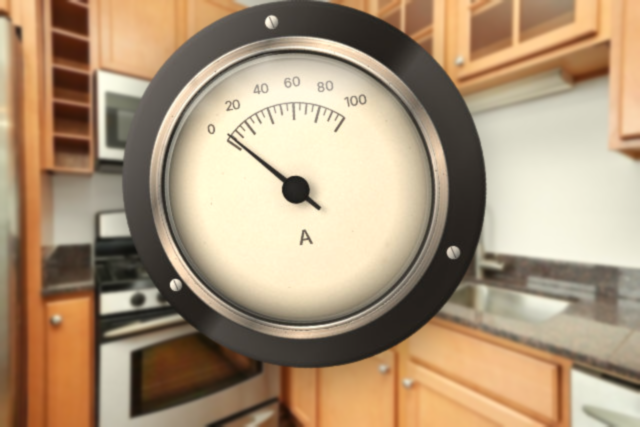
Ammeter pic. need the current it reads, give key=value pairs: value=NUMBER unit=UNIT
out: value=5 unit=A
